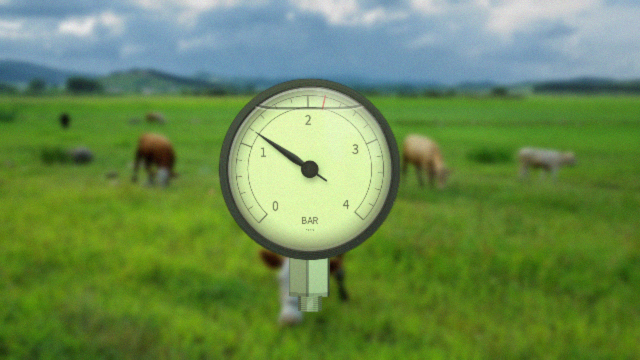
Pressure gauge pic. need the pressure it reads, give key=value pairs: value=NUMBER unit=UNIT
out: value=1.2 unit=bar
